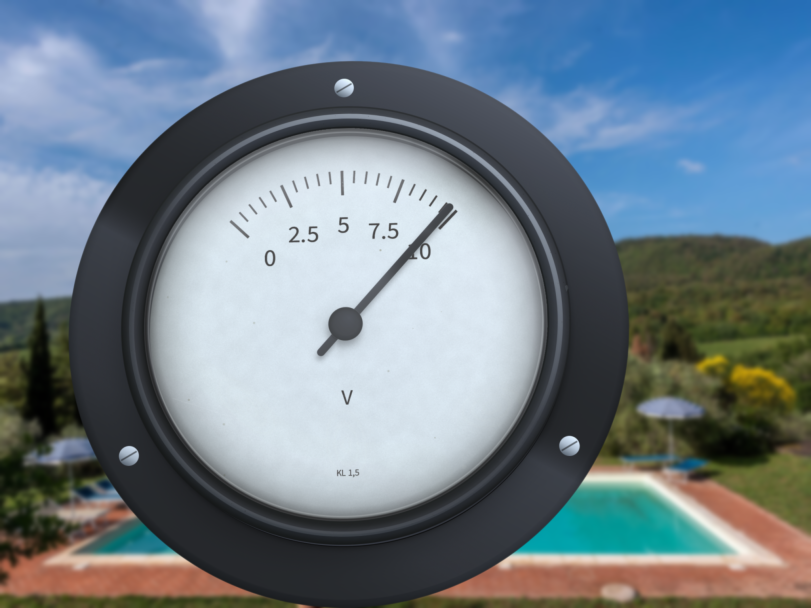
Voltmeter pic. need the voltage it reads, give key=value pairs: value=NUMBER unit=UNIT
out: value=9.75 unit=V
